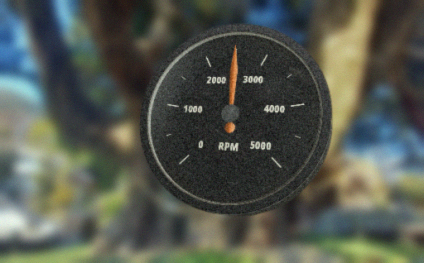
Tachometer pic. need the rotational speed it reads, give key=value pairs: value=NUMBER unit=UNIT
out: value=2500 unit=rpm
